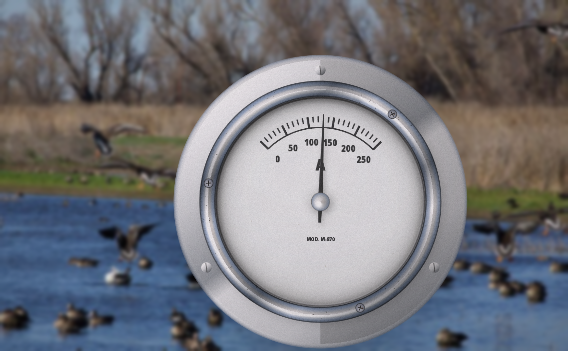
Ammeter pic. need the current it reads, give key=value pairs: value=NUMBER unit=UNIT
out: value=130 unit=A
